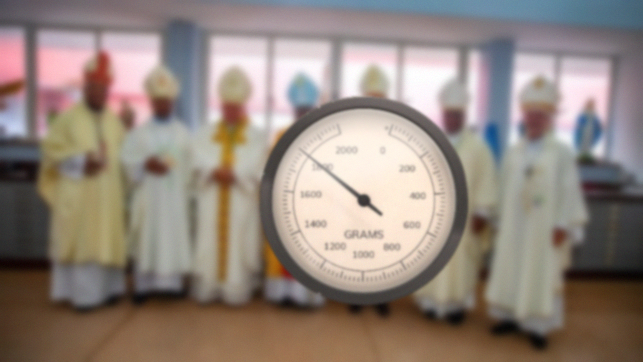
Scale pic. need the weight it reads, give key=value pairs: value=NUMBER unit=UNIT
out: value=1800 unit=g
